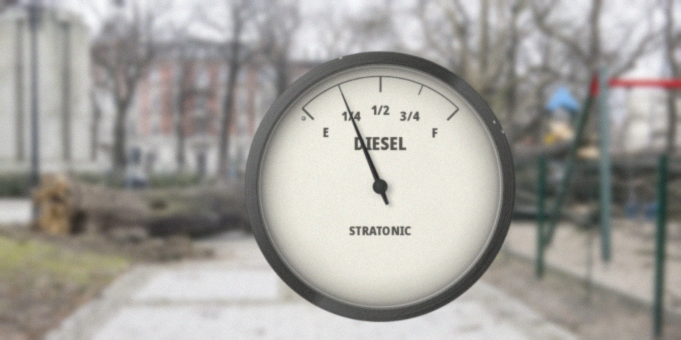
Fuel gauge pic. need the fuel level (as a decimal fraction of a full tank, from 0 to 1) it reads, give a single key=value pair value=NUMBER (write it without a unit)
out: value=0.25
